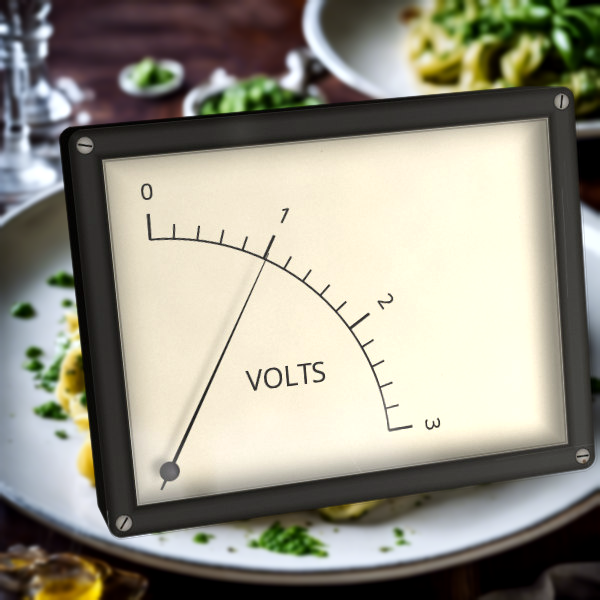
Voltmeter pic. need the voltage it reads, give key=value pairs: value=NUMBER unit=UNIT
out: value=1 unit=V
